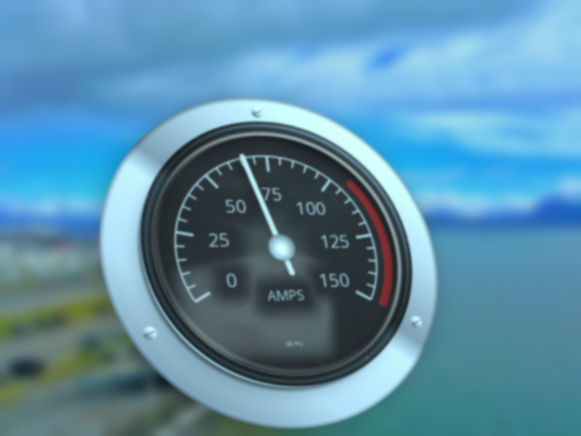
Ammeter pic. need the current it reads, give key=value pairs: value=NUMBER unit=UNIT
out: value=65 unit=A
